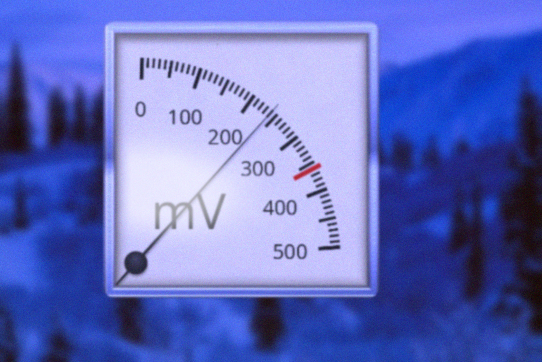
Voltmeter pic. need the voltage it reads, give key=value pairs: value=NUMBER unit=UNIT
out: value=240 unit=mV
